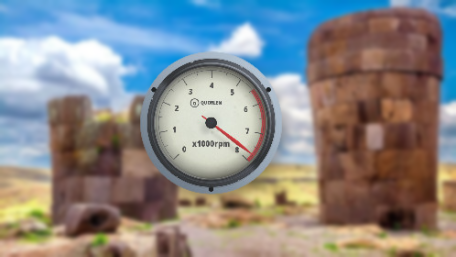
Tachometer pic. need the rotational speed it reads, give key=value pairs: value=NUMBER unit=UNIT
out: value=7750 unit=rpm
